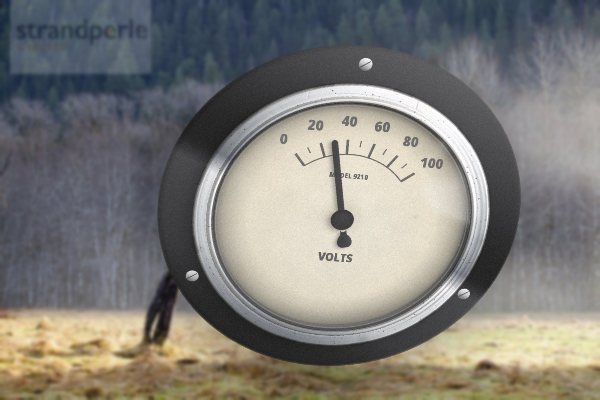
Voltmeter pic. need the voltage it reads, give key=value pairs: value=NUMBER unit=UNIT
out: value=30 unit=V
